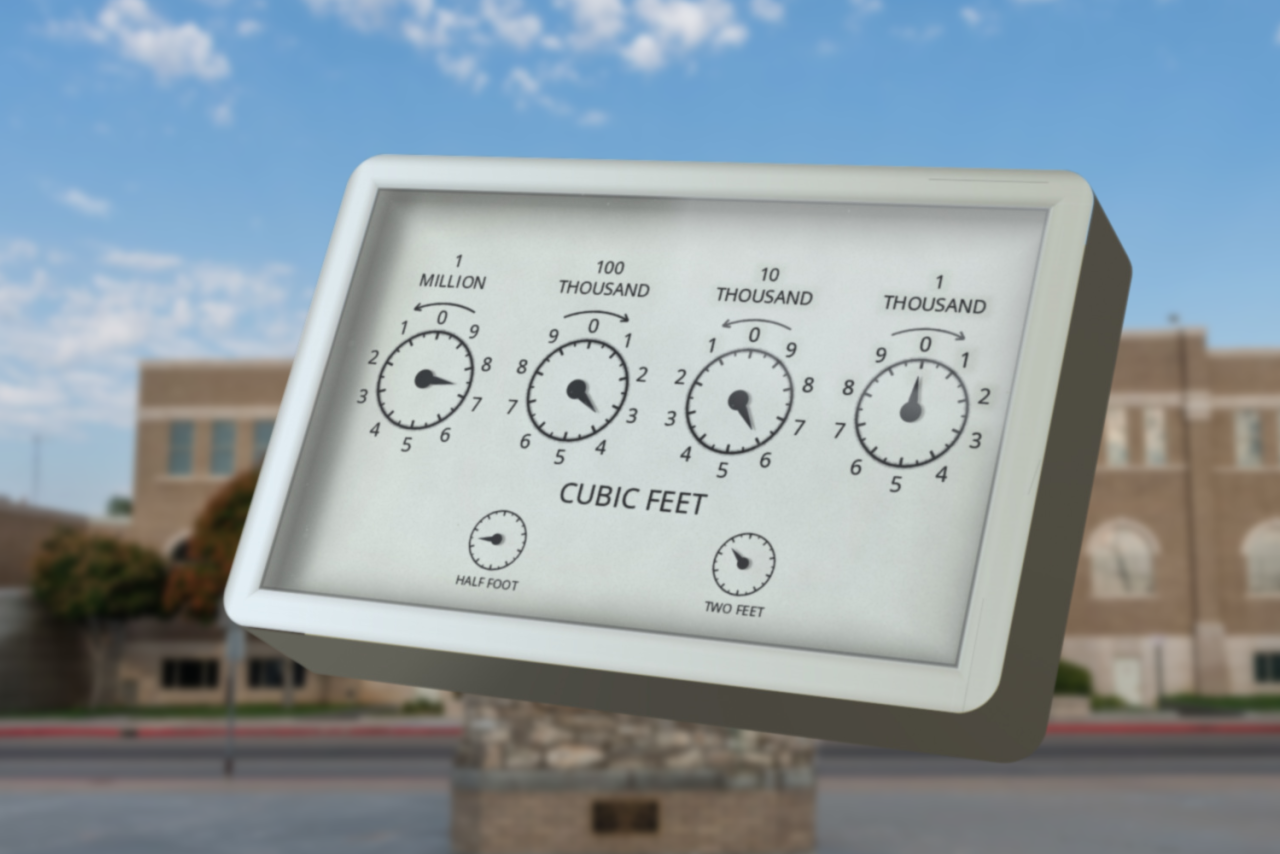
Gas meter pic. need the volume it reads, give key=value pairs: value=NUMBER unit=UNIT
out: value=736000 unit=ft³
